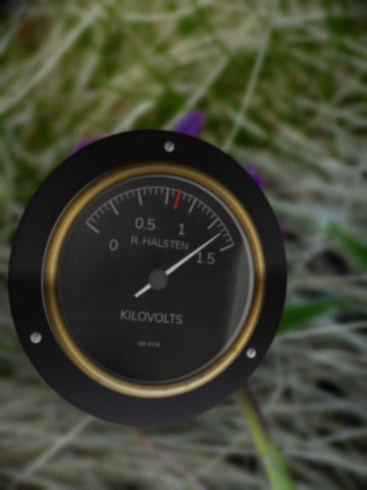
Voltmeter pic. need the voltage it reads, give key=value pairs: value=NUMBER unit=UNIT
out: value=1.35 unit=kV
